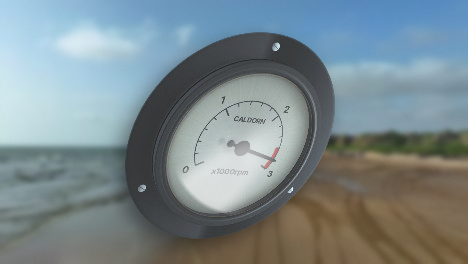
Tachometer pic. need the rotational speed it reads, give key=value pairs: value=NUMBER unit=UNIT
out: value=2800 unit=rpm
